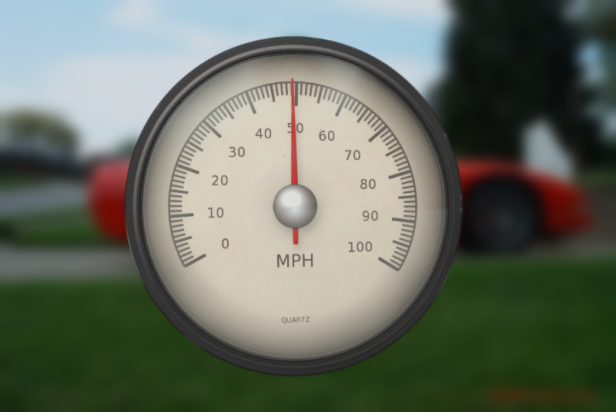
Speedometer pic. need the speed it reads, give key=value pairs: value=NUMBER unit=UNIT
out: value=49 unit=mph
